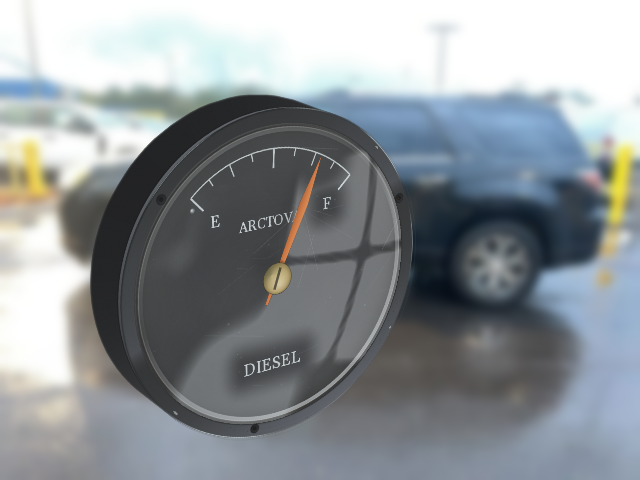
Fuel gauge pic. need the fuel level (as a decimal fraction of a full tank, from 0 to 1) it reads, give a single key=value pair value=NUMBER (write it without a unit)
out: value=0.75
